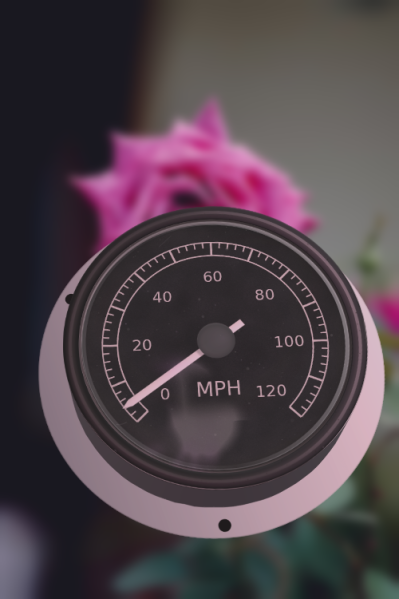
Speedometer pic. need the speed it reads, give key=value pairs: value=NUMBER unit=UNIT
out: value=4 unit=mph
